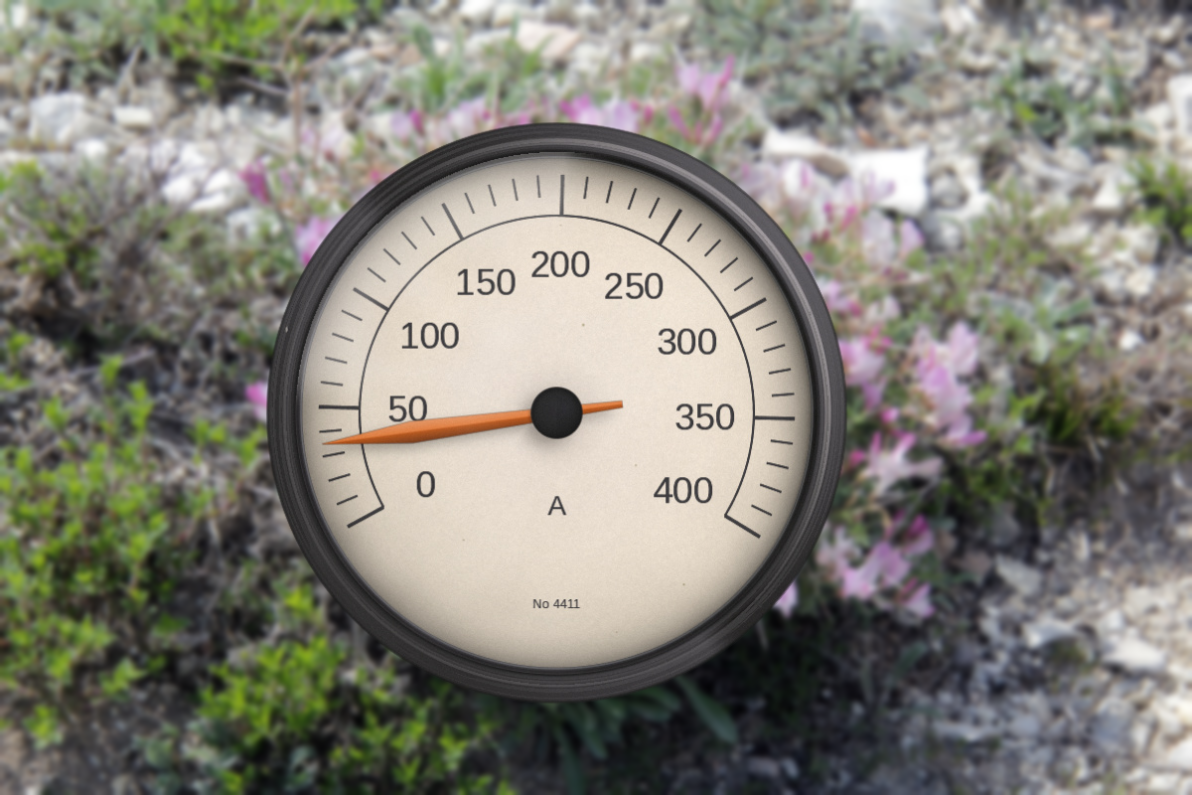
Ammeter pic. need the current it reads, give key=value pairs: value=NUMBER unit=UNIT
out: value=35 unit=A
